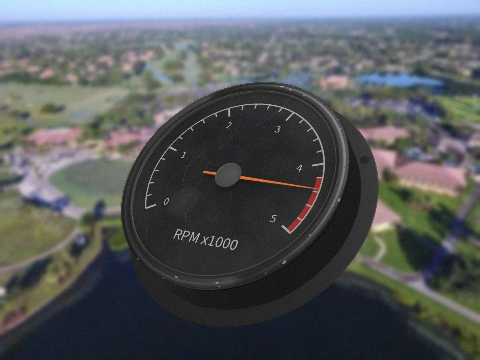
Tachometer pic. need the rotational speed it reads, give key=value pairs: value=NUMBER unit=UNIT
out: value=4400 unit=rpm
